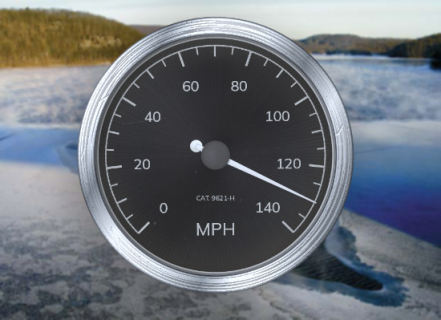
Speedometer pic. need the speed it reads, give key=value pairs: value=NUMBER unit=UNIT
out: value=130 unit=mph
